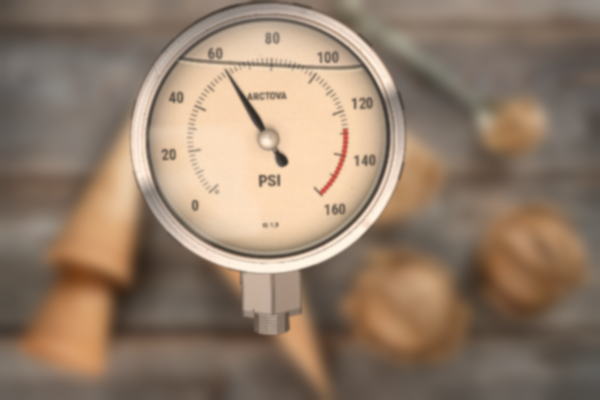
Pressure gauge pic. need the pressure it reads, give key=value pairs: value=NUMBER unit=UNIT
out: value=60 unit=psi
